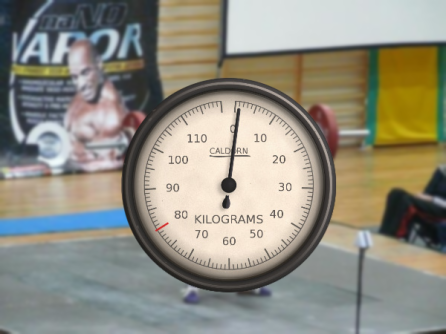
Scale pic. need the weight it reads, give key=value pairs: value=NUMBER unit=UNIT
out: value=1 unit=kg
